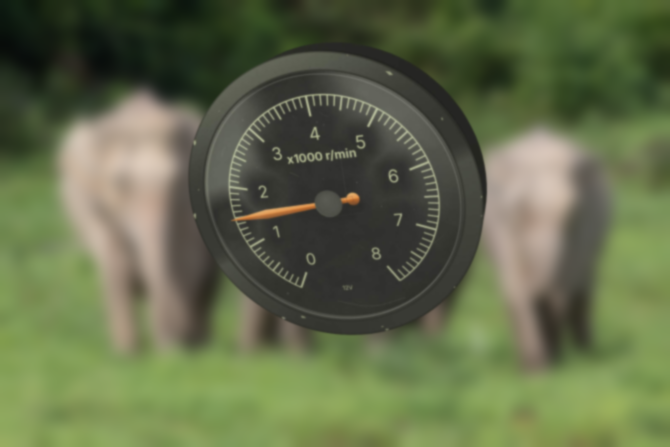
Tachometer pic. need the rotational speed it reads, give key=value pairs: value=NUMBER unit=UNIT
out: value=1500 unit=rpm
